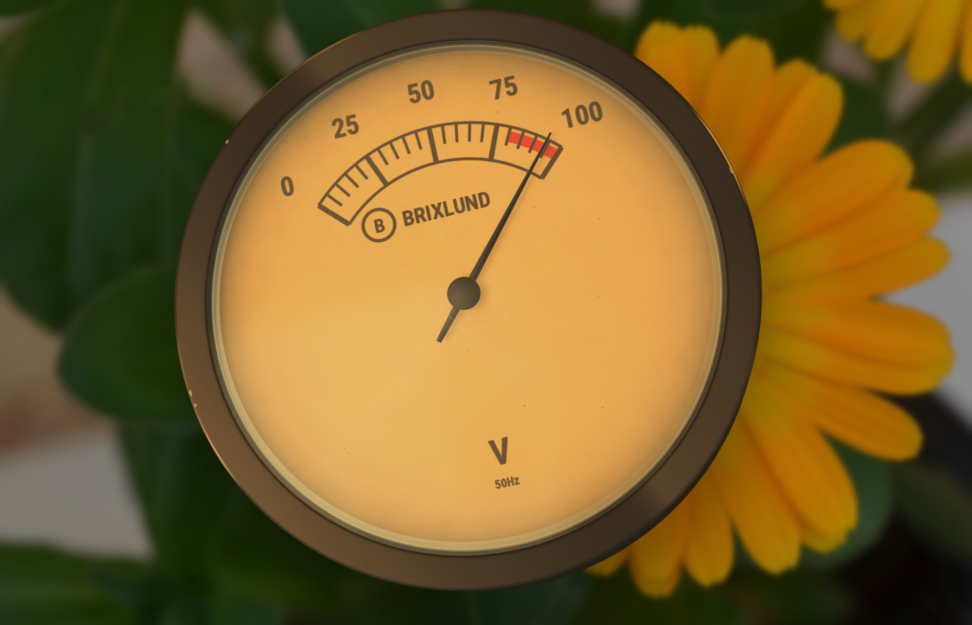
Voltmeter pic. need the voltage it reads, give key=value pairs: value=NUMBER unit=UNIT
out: value=95 unit=V
